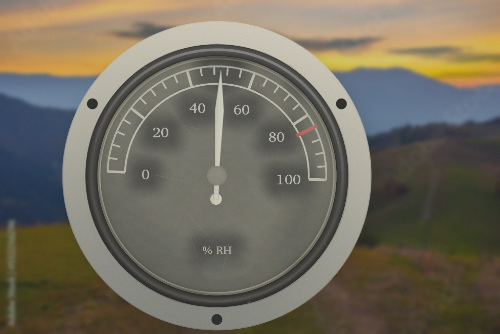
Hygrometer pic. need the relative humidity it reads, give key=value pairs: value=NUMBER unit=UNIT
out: value=50 unit=%
